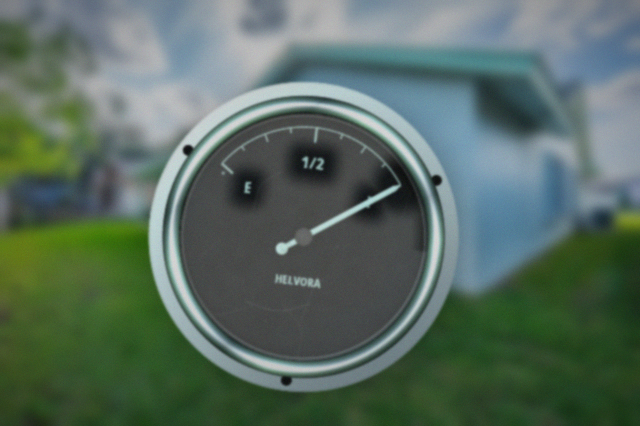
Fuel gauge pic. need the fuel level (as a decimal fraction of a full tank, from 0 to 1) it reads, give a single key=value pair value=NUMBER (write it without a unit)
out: value=1
